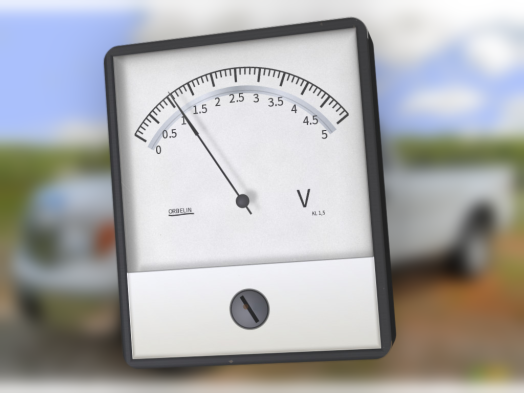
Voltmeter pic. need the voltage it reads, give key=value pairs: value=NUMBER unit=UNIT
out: value=1.1 unit=V
